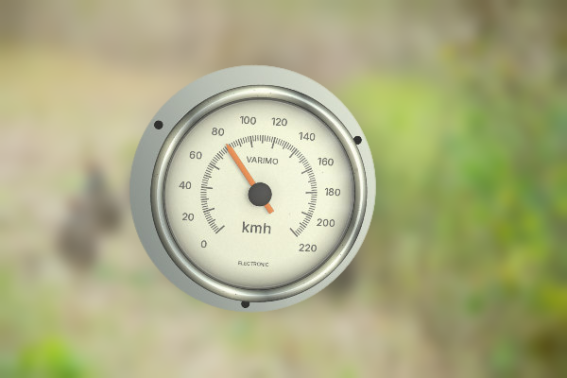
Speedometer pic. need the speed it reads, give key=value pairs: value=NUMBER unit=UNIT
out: value=80 unit=km/h
